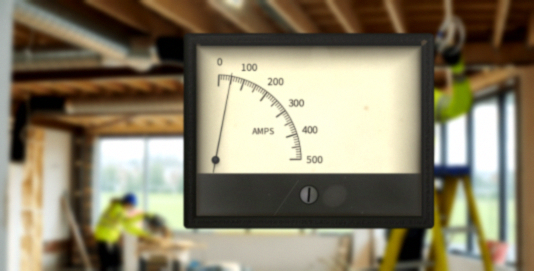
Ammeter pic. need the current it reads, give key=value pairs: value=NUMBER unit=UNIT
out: value=50 unit=A
